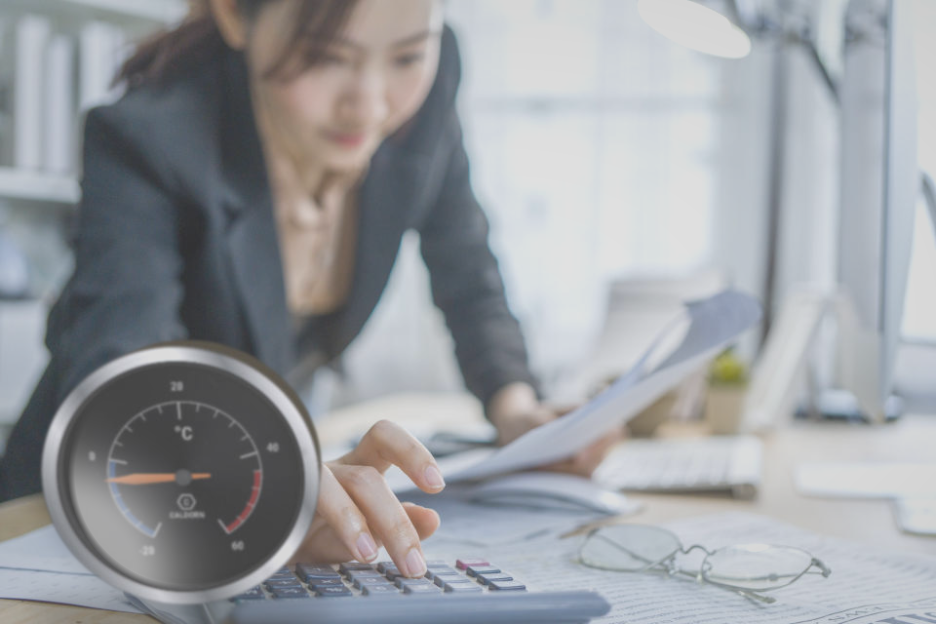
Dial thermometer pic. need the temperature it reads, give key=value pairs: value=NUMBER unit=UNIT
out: value=-4 unit=°C
